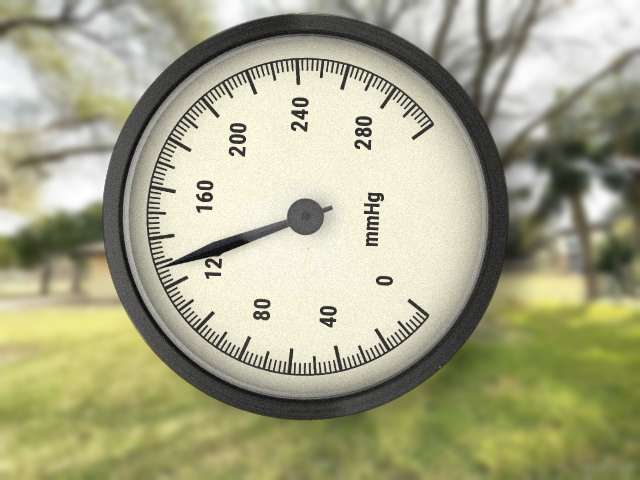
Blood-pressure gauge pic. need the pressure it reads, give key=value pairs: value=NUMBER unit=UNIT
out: value=128 unit=mmHg
